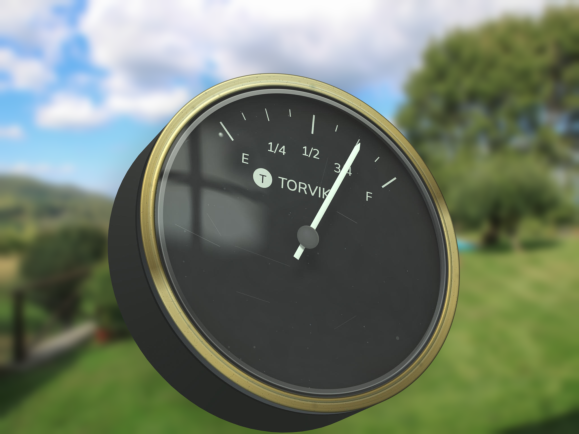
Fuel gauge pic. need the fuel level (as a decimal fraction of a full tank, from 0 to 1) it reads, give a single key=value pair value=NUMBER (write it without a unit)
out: value=0.75
